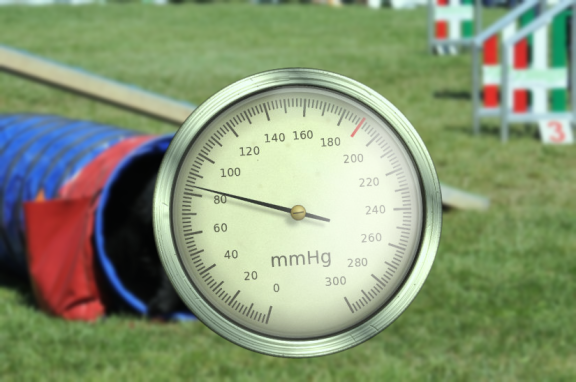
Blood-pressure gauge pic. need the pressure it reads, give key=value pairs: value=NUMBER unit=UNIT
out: value=84 unit=mmHg
